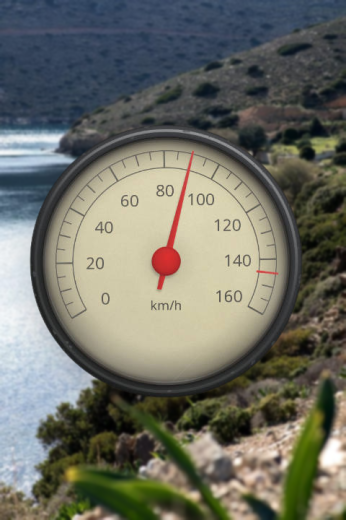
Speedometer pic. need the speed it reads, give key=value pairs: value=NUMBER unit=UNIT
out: value=90 unit=km/h
